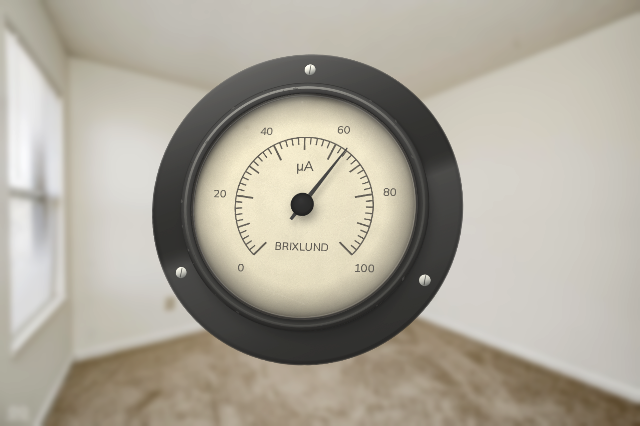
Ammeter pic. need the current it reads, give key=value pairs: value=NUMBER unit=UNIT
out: value=64 unit=µA
